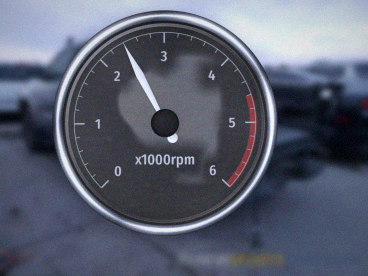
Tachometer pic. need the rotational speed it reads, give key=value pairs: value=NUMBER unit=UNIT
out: value=2400 unit=rpm
